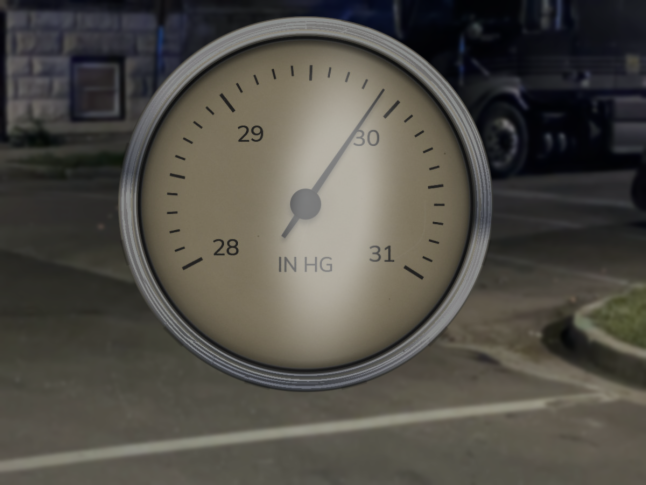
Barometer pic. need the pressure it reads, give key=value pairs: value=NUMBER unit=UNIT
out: value=29.9 unit=inHg
